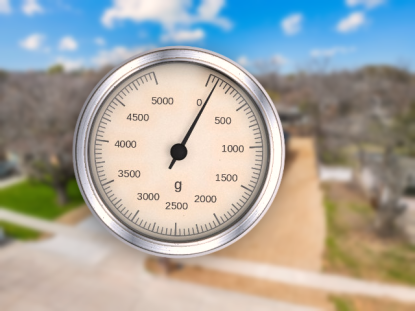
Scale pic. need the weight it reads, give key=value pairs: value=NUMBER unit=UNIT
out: value=100 unit=g
